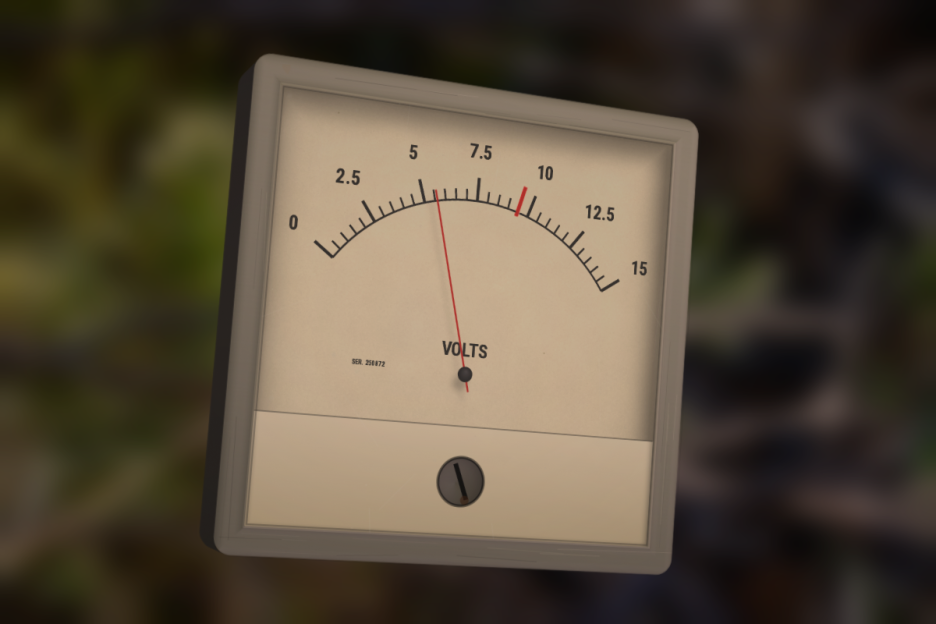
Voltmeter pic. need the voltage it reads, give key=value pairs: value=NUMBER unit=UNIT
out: value=5.5 unit=V
